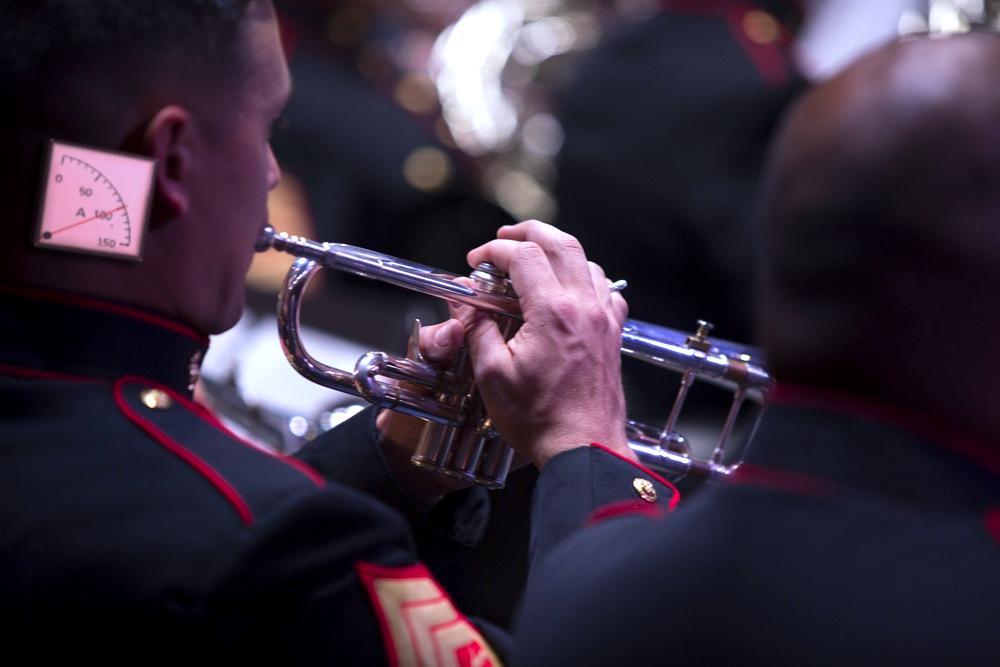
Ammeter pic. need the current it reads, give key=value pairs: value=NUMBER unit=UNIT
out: value=100 unit=A
